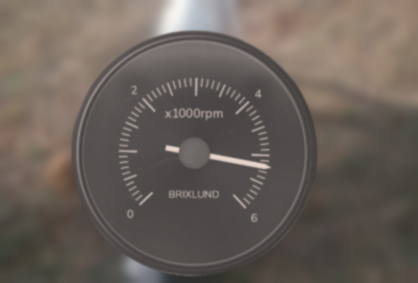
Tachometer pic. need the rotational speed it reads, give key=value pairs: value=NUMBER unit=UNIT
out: value=5200 unit=rpm
